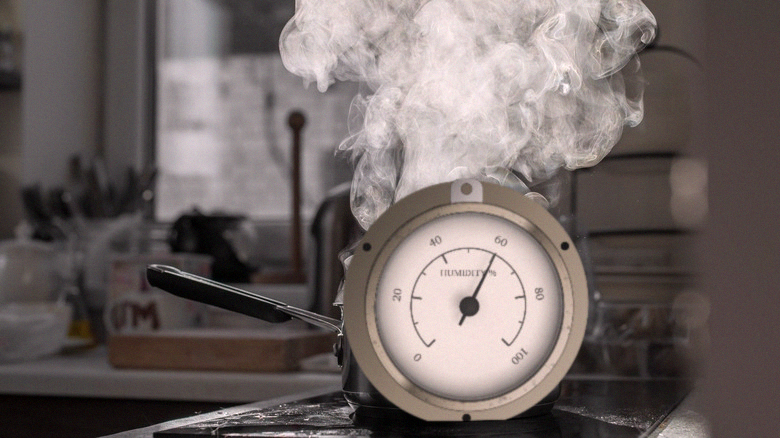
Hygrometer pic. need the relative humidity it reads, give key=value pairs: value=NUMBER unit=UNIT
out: value=60 unit=%
